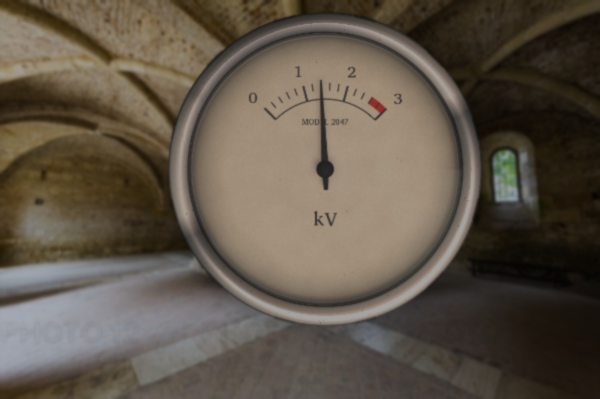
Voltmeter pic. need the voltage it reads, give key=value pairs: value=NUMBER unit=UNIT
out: value=1.4 unit=kV
